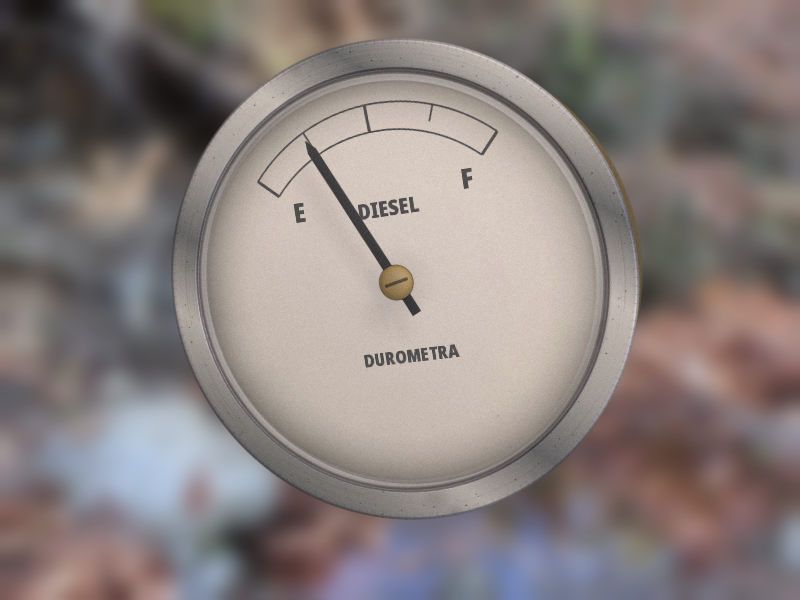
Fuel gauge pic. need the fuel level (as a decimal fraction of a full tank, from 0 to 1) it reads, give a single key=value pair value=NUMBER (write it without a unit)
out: value=0.25
